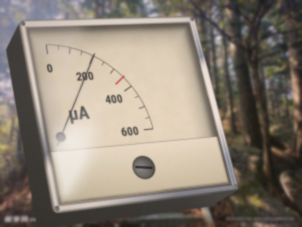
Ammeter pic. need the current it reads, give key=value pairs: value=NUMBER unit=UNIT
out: value=200 unit=µA
